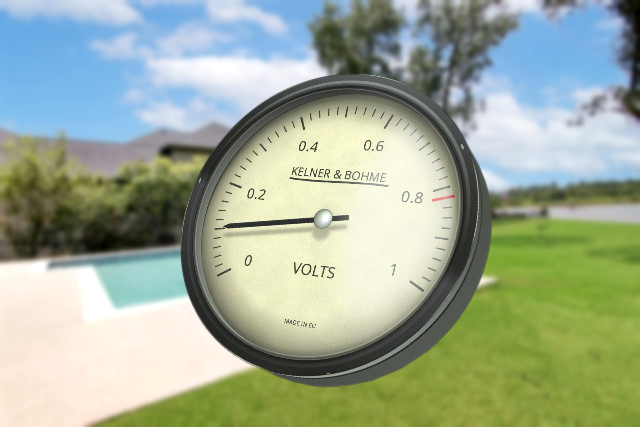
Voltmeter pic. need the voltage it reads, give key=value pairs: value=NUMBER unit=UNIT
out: value=0.1 unit=V
